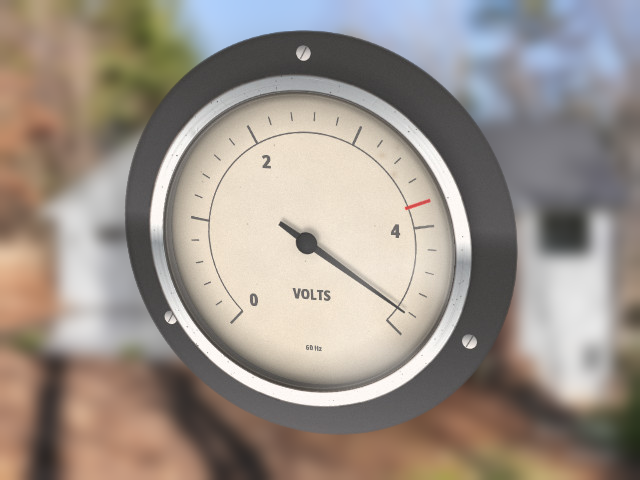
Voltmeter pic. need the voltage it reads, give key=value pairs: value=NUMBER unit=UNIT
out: value=4.8 unit=V
